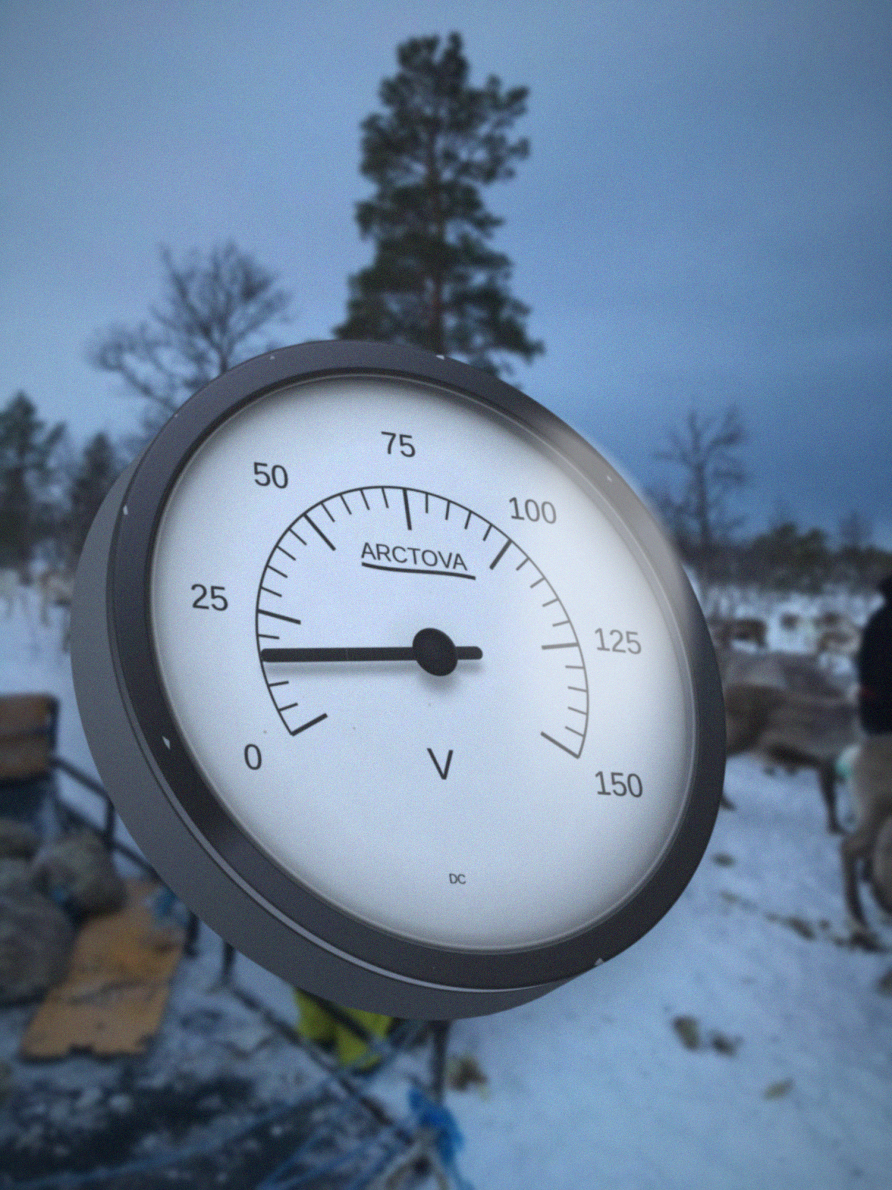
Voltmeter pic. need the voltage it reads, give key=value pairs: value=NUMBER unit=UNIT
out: value=15 unit=V
